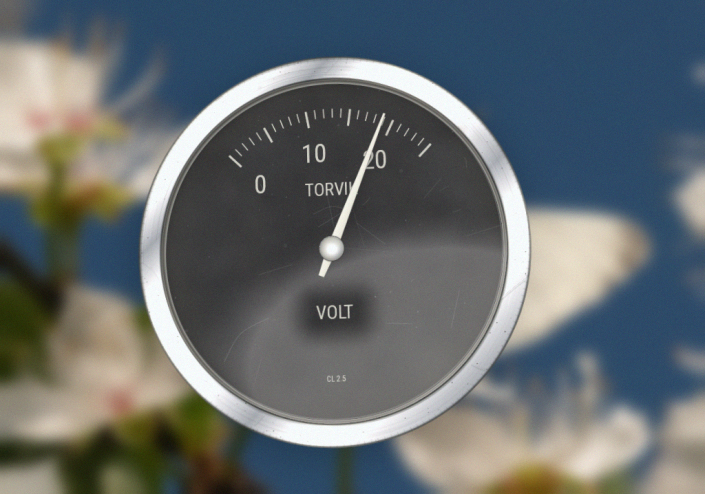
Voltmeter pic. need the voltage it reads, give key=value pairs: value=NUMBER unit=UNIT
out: value=19 unit=V
